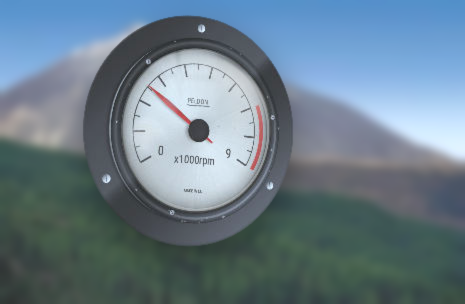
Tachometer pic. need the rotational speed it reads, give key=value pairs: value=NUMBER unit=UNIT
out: value=2500 unit=rpm
